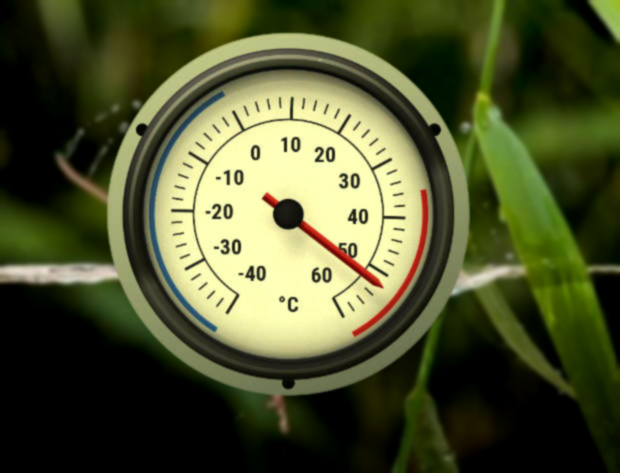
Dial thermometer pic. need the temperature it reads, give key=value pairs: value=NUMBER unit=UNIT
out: value=52 unit=°C
